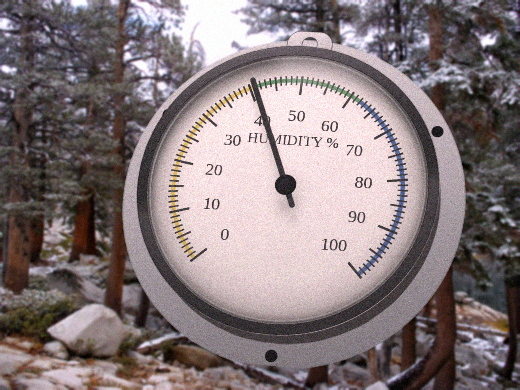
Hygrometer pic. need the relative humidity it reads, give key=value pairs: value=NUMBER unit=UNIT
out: value=41 unit=%
